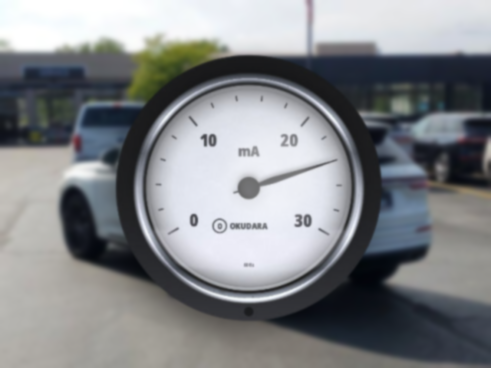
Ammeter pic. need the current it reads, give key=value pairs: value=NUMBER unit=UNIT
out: value=24 unit=mA
